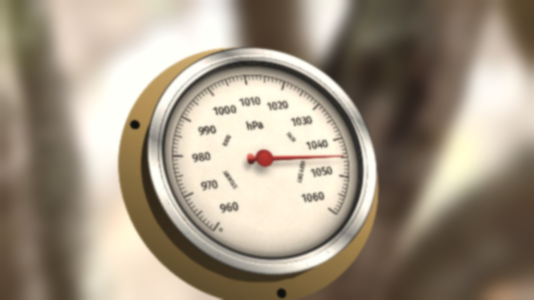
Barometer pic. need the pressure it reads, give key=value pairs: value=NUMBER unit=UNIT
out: value=1045 unit=hPa
